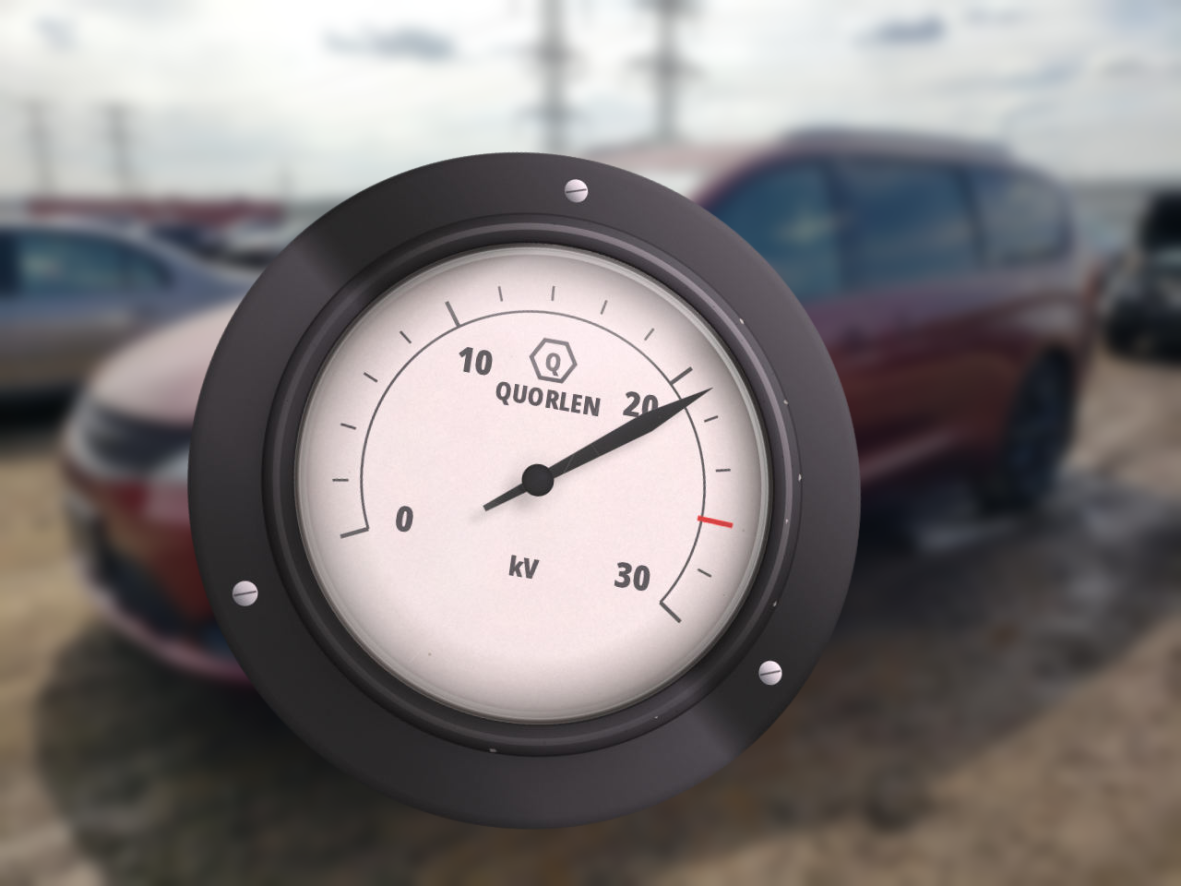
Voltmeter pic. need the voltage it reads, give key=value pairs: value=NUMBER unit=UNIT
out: value=21 unit=kV
